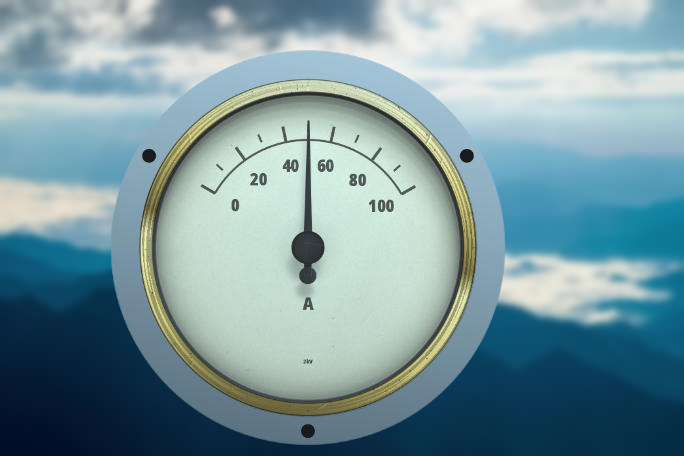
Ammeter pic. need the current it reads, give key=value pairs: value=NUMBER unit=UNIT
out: value=50 unit=A
